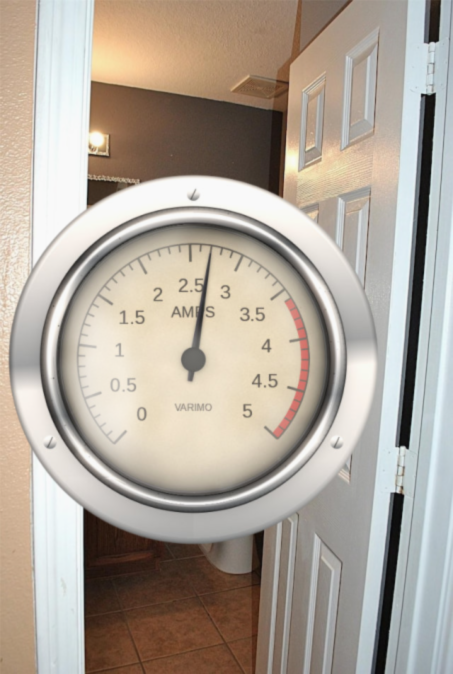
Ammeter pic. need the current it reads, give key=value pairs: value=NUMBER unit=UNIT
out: value=2.7 unit=A
